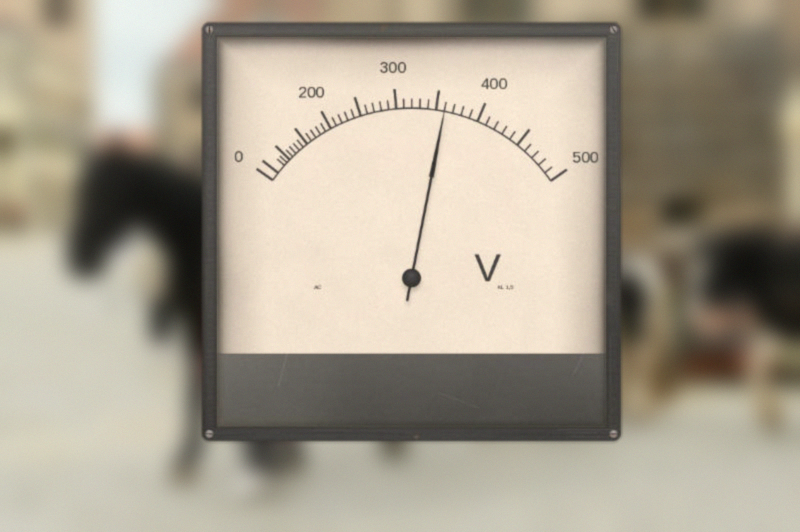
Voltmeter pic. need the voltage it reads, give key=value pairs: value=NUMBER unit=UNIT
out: value=360 unit=V
